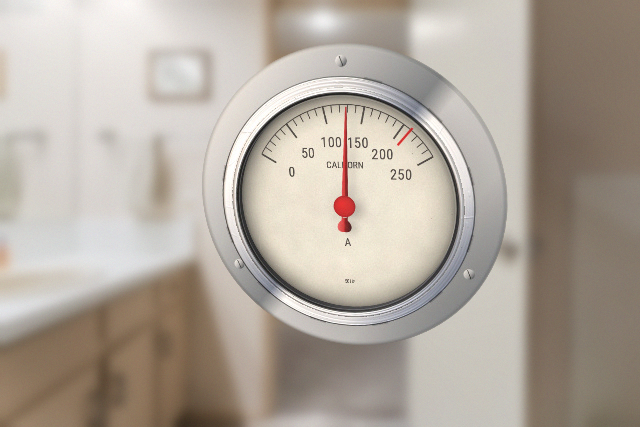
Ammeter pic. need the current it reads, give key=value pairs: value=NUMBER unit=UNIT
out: value=130 unit=A
